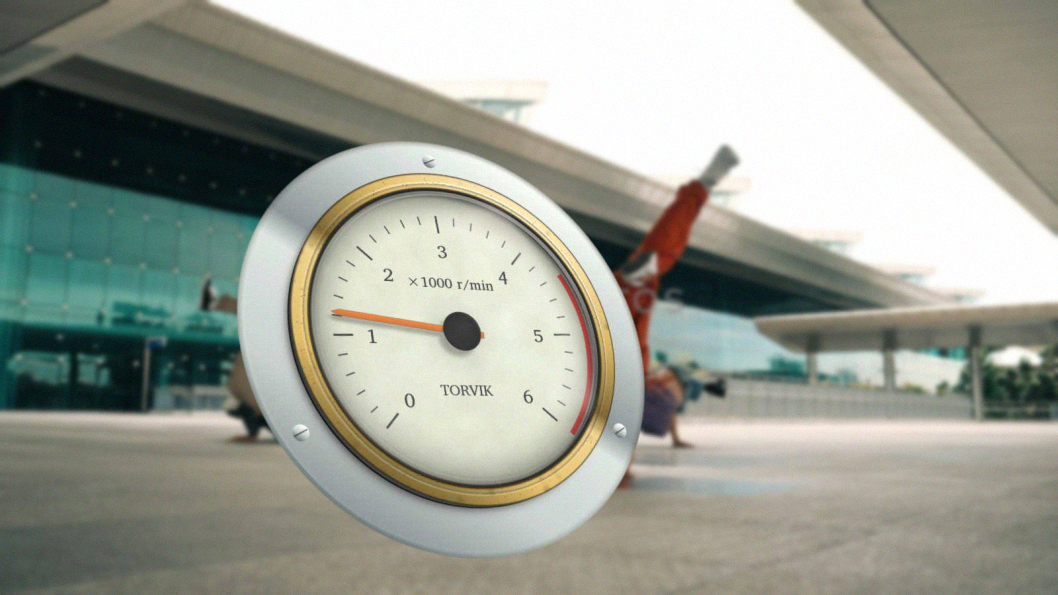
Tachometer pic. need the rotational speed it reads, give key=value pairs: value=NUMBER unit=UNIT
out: value=1200 unit=rpm
